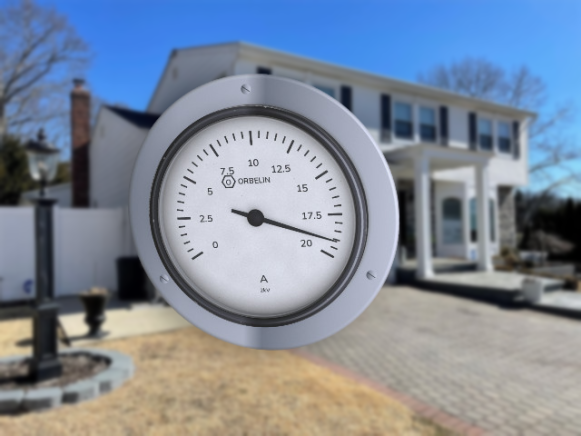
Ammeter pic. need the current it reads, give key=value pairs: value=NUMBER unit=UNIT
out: value=19 unit=A
